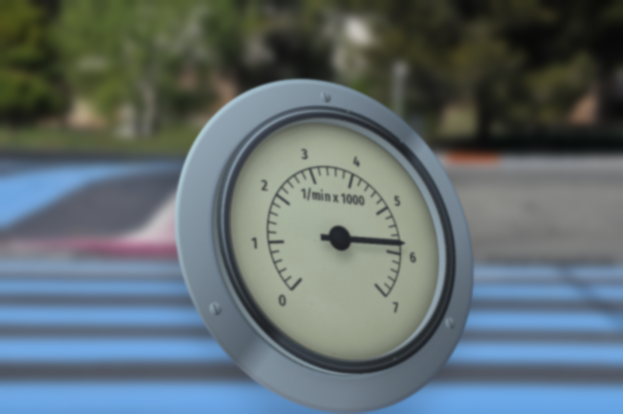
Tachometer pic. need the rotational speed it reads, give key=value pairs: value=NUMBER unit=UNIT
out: value=5800 unit=rpm
